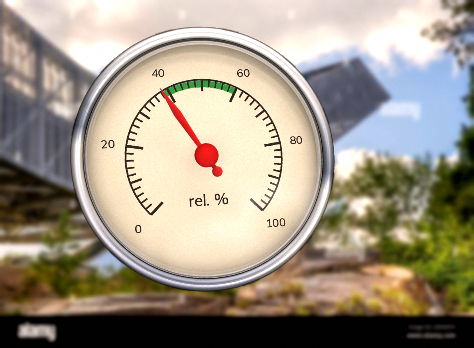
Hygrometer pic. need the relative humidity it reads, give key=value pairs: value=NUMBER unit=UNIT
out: value=38 unit=%
